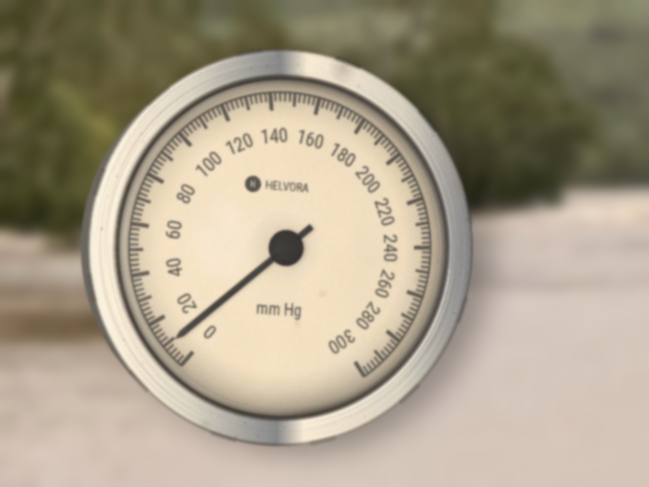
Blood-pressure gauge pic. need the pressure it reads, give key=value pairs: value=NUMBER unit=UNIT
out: value=10 unit=mmHg
